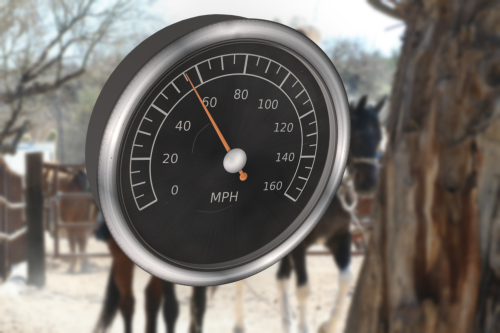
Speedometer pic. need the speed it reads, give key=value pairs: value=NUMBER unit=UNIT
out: value=55 unit=mph
